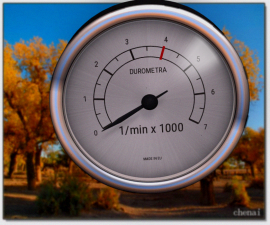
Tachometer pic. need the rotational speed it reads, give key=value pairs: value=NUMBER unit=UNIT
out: value=0 unit=rpm
